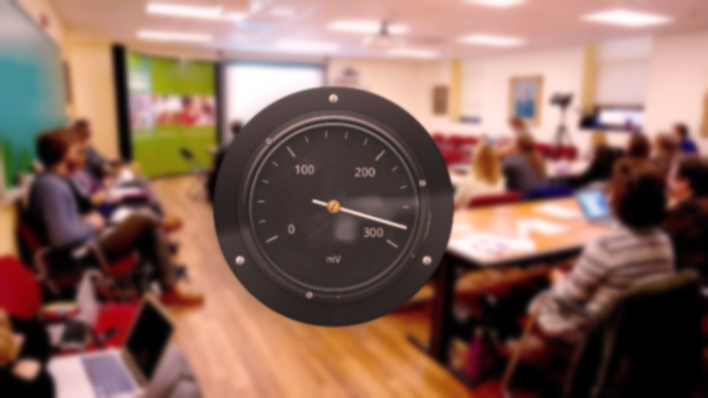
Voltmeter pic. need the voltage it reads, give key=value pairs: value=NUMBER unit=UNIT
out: value=280 unit=mV
